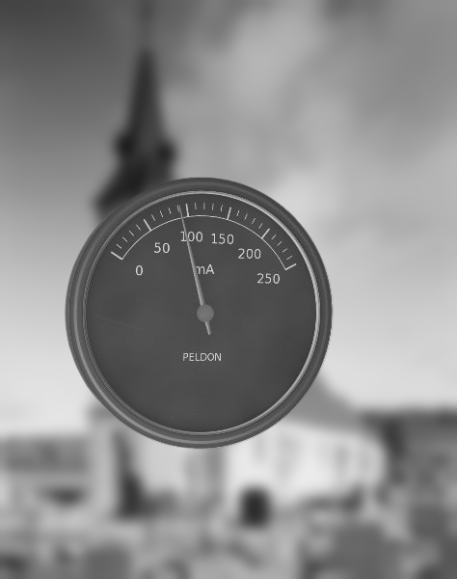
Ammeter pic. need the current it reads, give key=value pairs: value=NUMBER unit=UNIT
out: value=90 unit=mA
